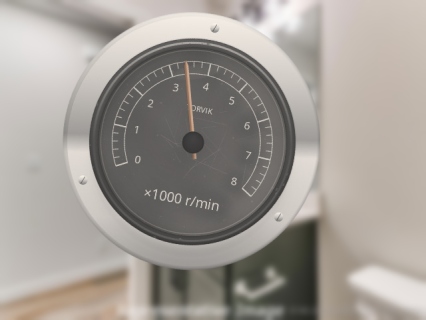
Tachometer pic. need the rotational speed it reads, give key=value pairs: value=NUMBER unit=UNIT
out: value=3400 unit=rpm
